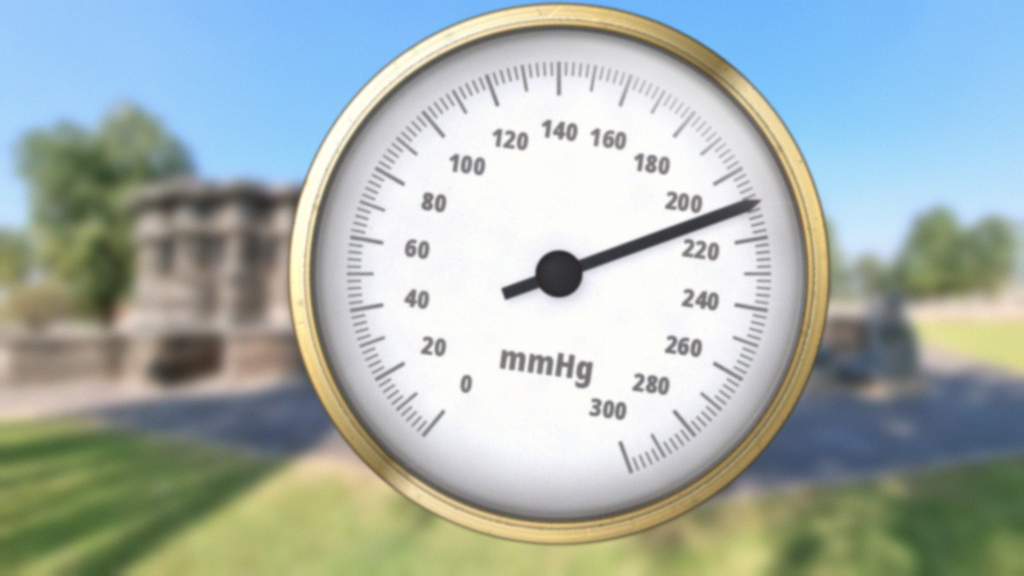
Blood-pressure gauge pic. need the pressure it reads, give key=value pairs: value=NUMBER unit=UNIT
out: value=210 unit=mmHg
